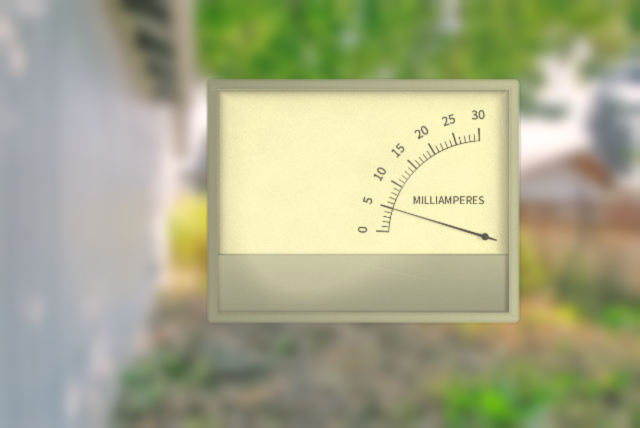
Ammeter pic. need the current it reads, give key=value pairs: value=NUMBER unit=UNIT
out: value=5 unit=mA
